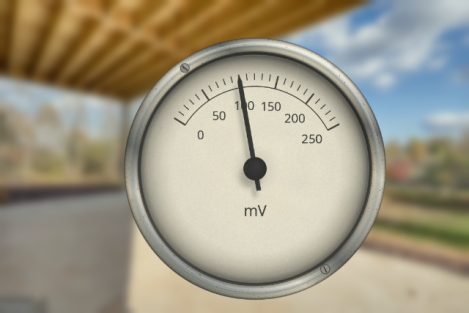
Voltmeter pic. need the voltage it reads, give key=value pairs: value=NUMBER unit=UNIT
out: value=100 unit=mV
